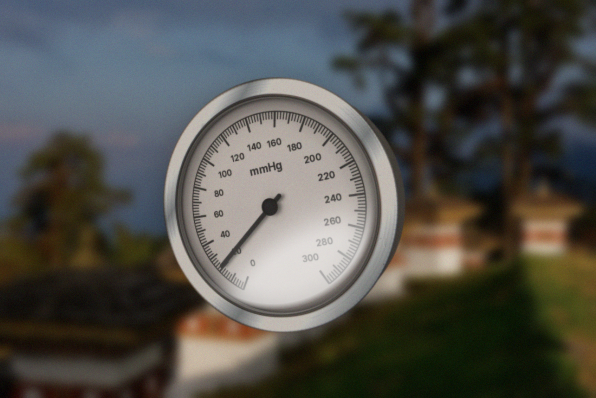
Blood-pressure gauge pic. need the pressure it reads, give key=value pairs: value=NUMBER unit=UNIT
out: value=20 unit=mmHg
